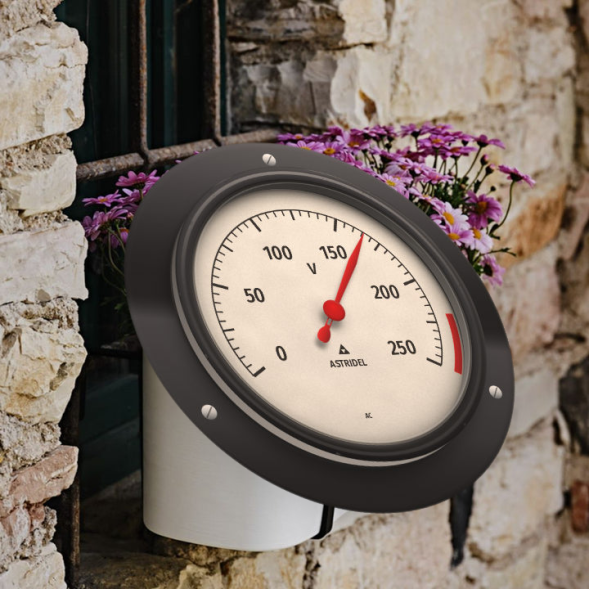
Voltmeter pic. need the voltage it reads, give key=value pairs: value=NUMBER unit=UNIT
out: value=165 unit=V
